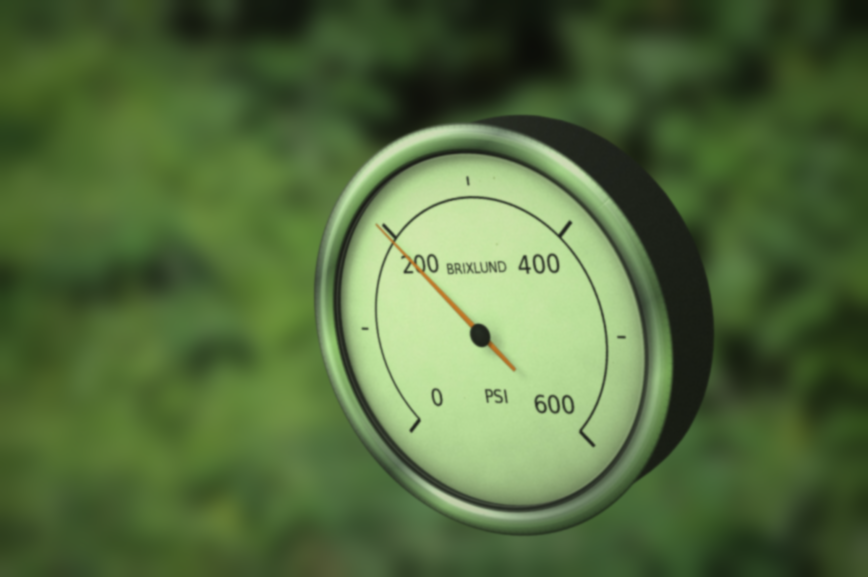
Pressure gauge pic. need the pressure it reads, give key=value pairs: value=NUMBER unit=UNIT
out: value=200 unit=psi
